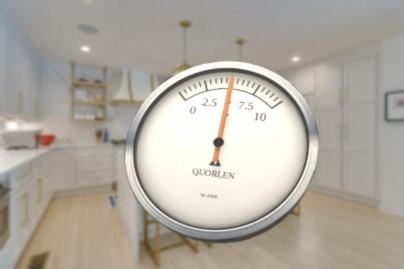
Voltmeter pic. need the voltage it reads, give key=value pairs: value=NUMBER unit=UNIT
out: value=5 unit=V
